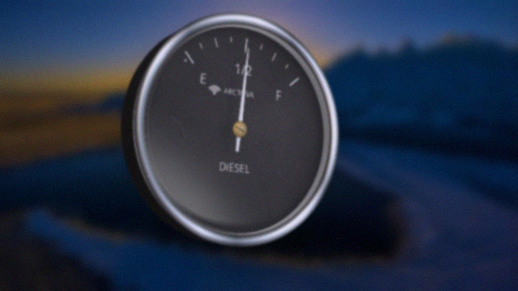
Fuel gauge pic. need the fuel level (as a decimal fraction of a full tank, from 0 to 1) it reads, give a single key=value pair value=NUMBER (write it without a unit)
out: value=0.5
